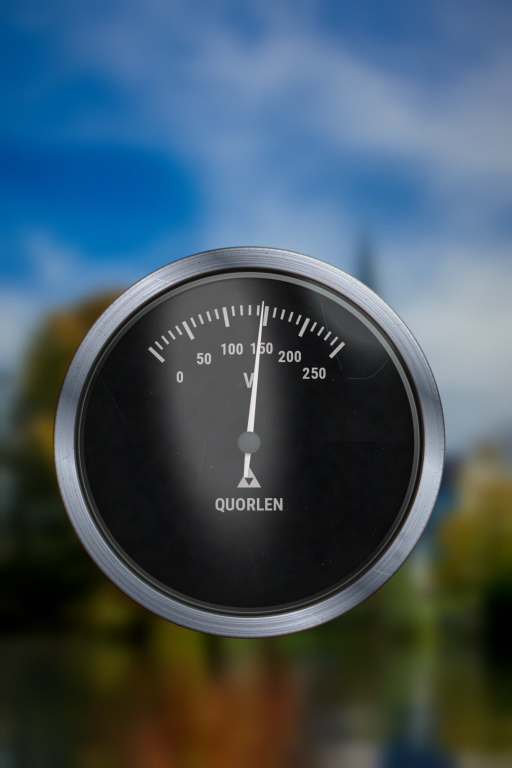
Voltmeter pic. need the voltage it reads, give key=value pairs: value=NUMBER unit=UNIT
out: value=145 unit=V
